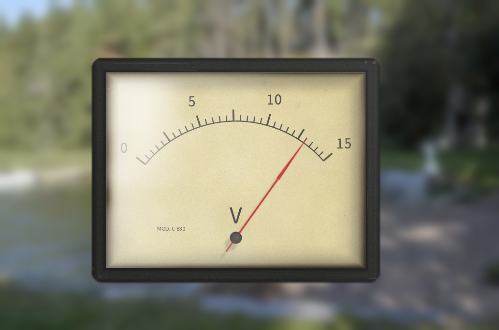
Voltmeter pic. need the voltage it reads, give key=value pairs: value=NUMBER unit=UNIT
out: value=13 unit=V
